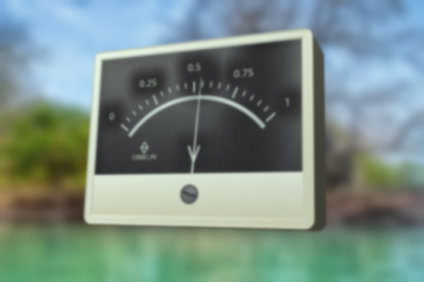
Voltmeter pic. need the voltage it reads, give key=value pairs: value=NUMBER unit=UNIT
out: value=0.55 unit=V
